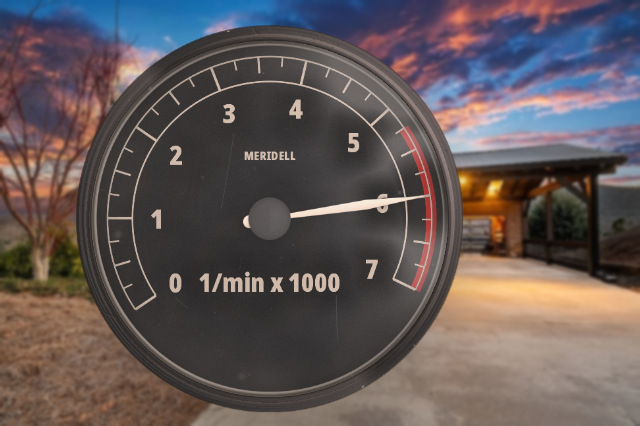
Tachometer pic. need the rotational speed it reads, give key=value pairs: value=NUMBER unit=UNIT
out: value=6000 unit=rpm
